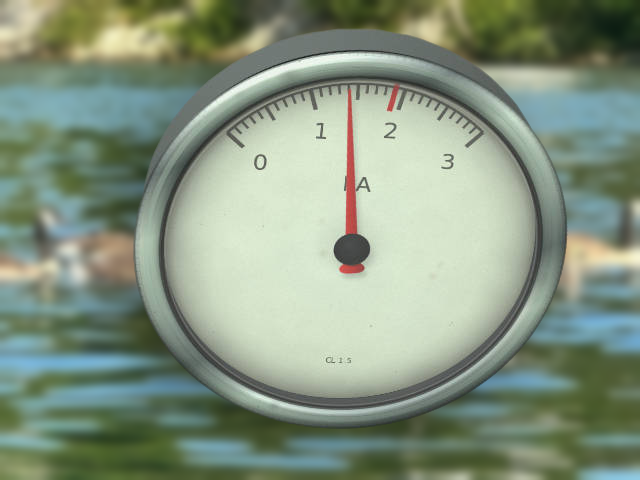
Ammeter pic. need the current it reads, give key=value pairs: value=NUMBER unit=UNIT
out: value=1.4 unit=kA
